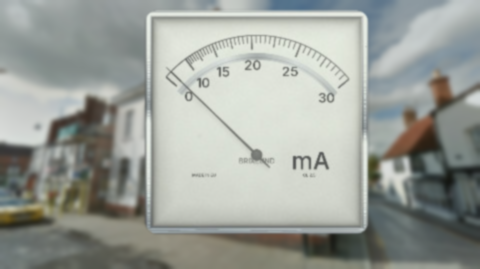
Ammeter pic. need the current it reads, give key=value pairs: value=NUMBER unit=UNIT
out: value=5 unit=mA
